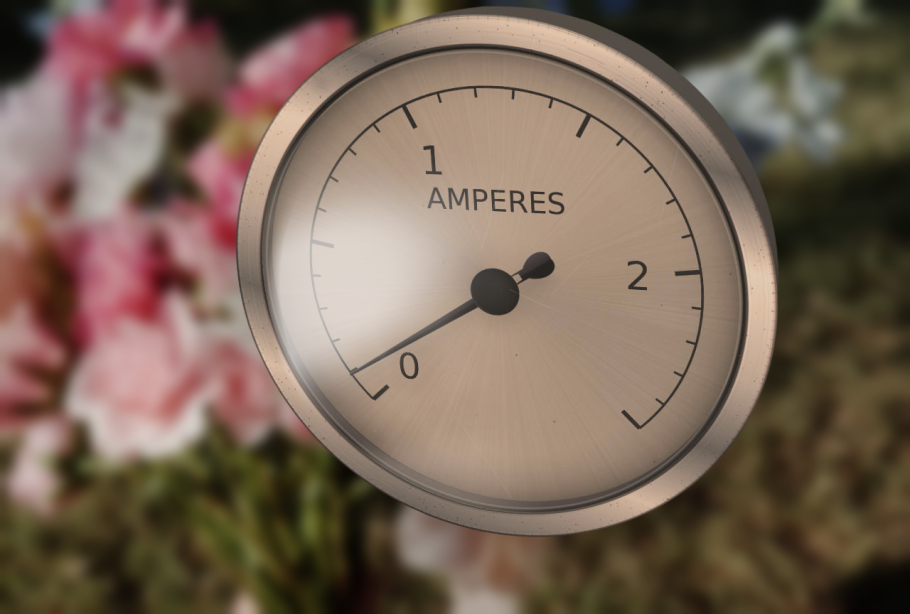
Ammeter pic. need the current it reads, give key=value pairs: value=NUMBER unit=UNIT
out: value=0.1 unit=A
